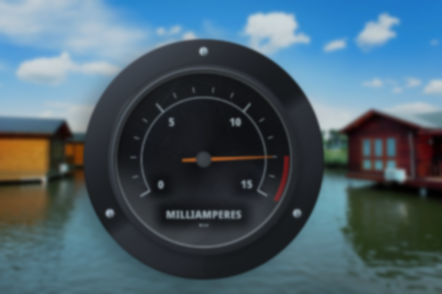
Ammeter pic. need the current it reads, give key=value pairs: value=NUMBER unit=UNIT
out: value=13 unit=mA
